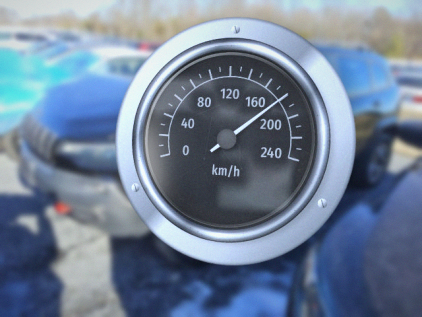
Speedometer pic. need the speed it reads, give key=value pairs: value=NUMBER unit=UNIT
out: value=180 unit=km/h
